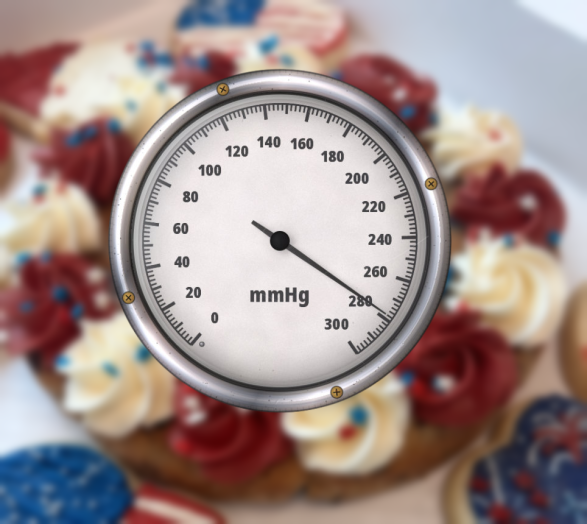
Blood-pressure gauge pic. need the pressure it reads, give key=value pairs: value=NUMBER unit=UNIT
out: value=278 unit=mmHg
